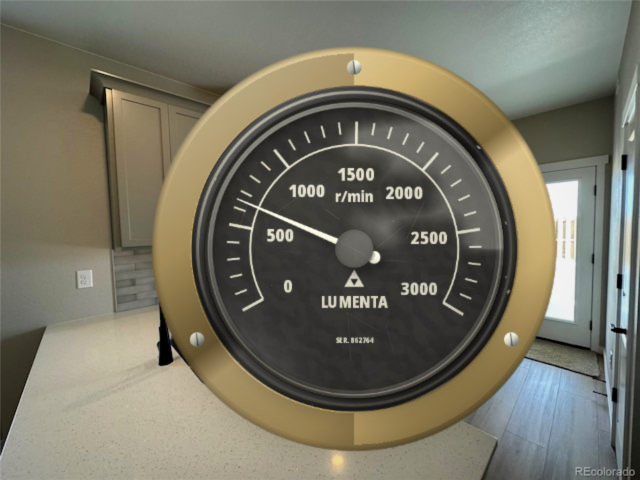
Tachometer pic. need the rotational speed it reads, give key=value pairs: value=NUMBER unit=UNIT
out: value=650 unit=rpm
